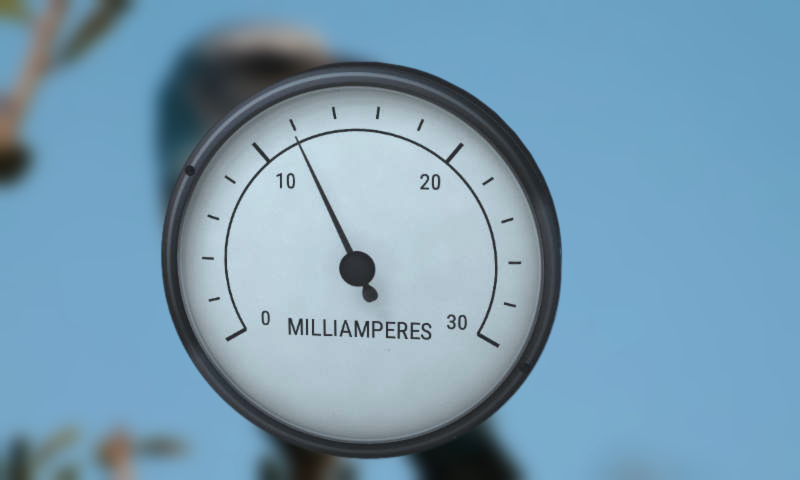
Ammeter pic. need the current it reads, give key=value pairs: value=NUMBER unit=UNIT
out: value=12 unit=mA
